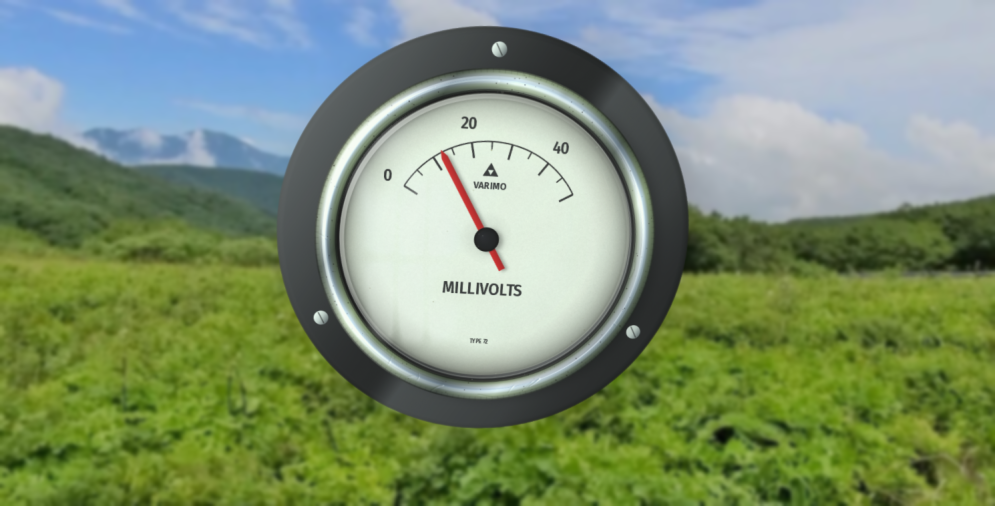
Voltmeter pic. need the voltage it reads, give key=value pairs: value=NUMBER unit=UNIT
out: value=12.5 unit=mV
